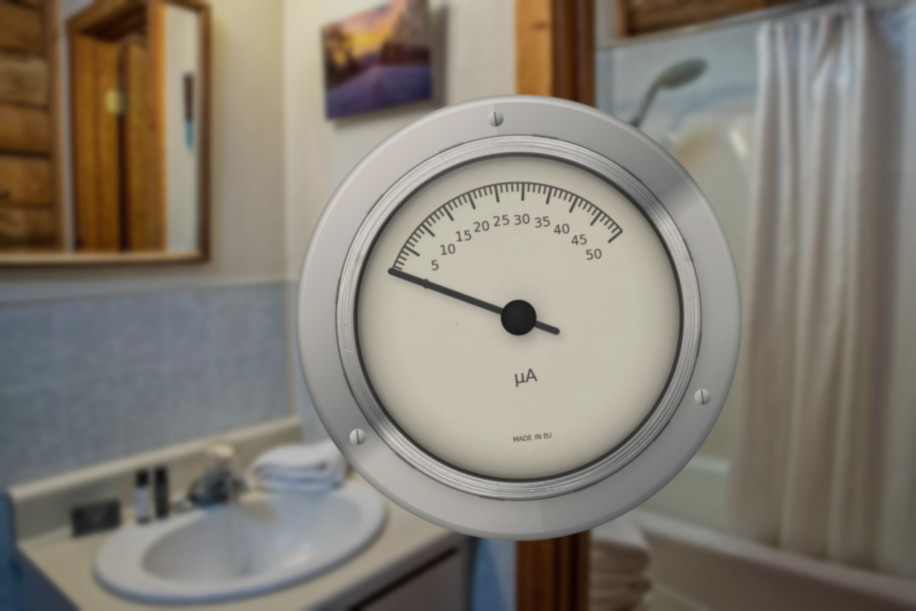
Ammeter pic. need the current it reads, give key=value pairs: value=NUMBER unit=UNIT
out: value=0 unit=µA
